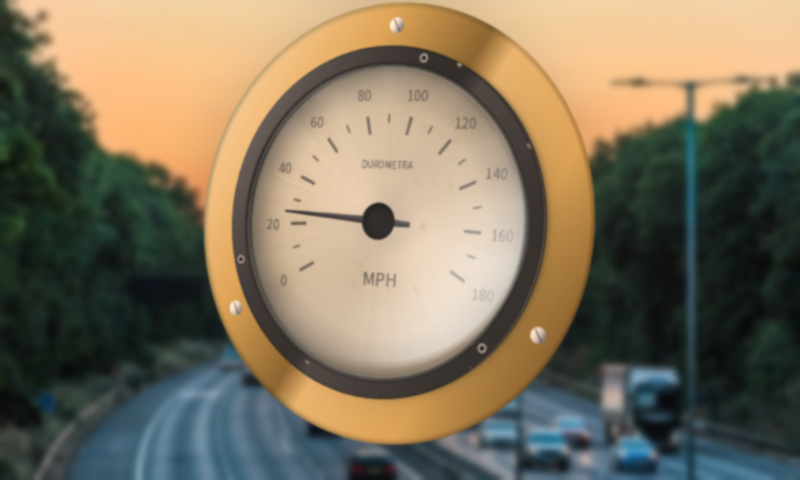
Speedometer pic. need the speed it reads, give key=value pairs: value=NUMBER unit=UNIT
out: value=25 unit=mph
